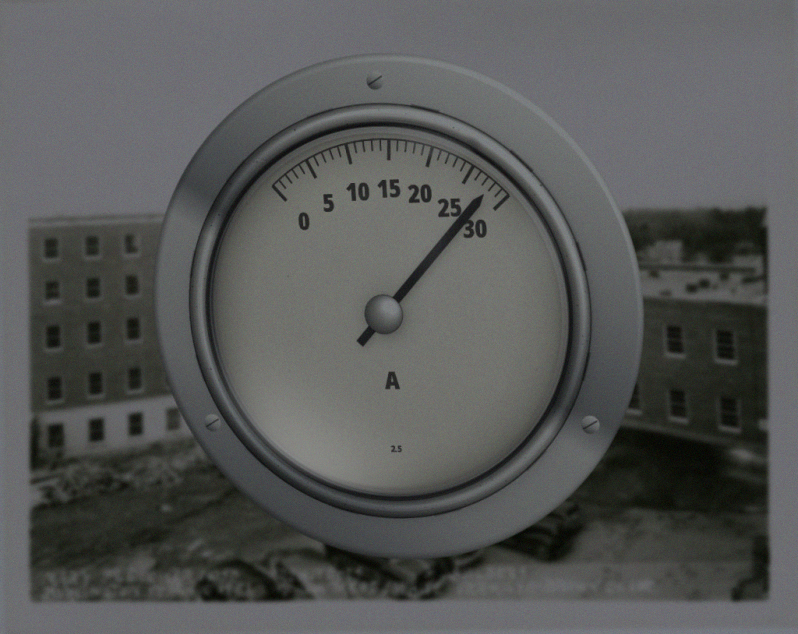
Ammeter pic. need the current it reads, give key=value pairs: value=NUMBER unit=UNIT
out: value=28 unit=A
